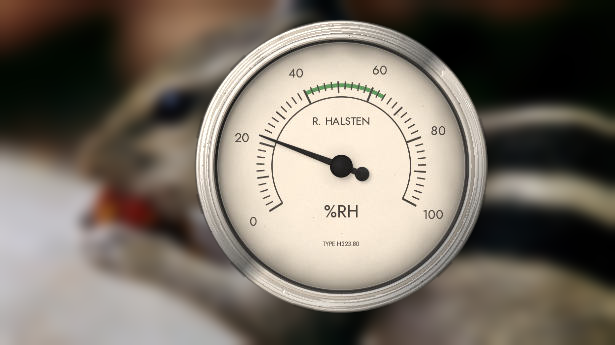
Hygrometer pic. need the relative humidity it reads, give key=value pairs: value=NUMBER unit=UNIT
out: value=22 unit=%
